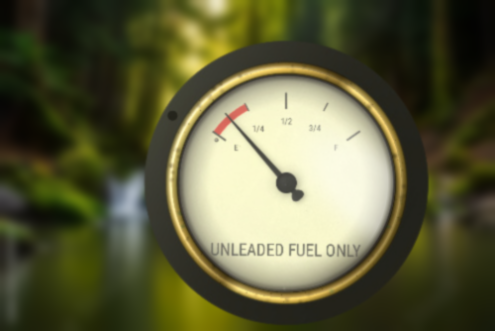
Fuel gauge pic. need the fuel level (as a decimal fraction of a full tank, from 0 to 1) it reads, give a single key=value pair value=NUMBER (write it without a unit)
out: value=0.125
